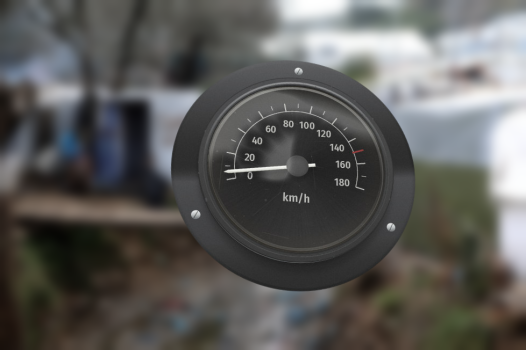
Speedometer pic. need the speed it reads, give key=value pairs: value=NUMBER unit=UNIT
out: value=5 unit=km/h
